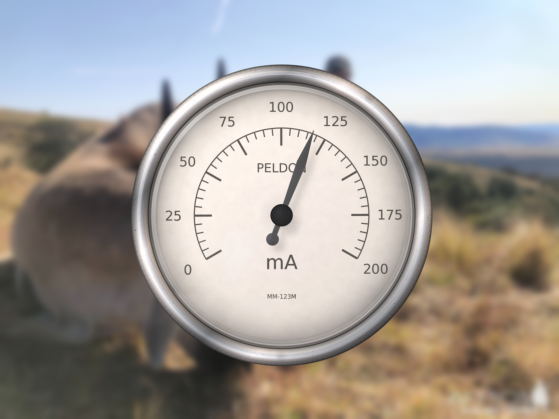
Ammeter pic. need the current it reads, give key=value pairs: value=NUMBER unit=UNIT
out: value=117.5 unit=mA
